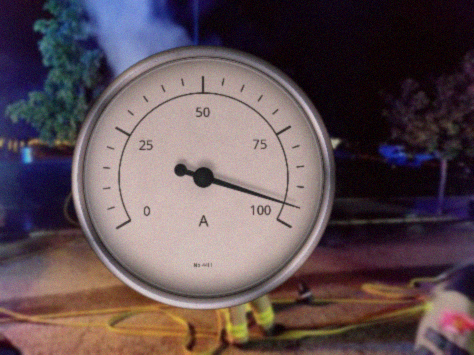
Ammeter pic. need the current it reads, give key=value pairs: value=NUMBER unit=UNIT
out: value=95 unit=A
